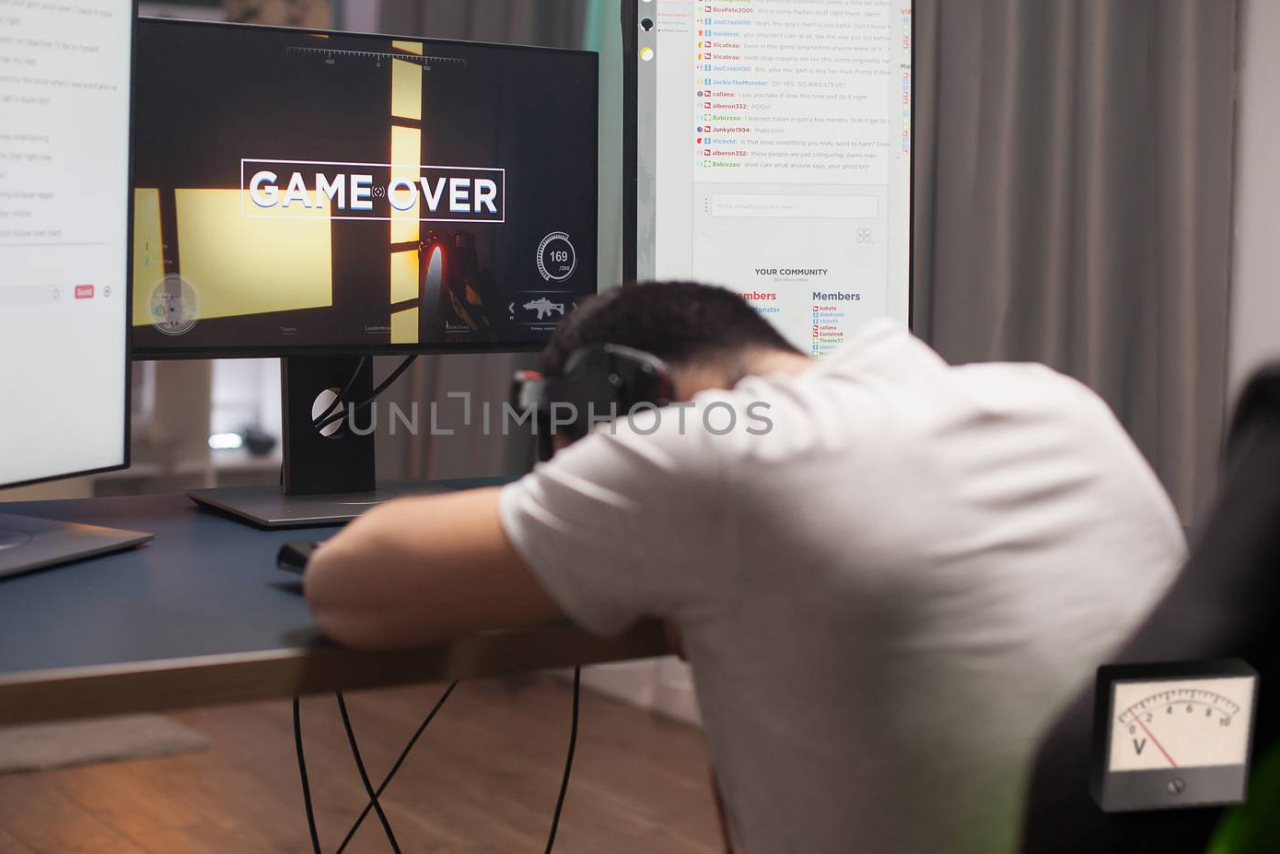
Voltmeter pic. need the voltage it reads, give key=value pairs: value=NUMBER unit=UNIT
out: value=1 unit=V
